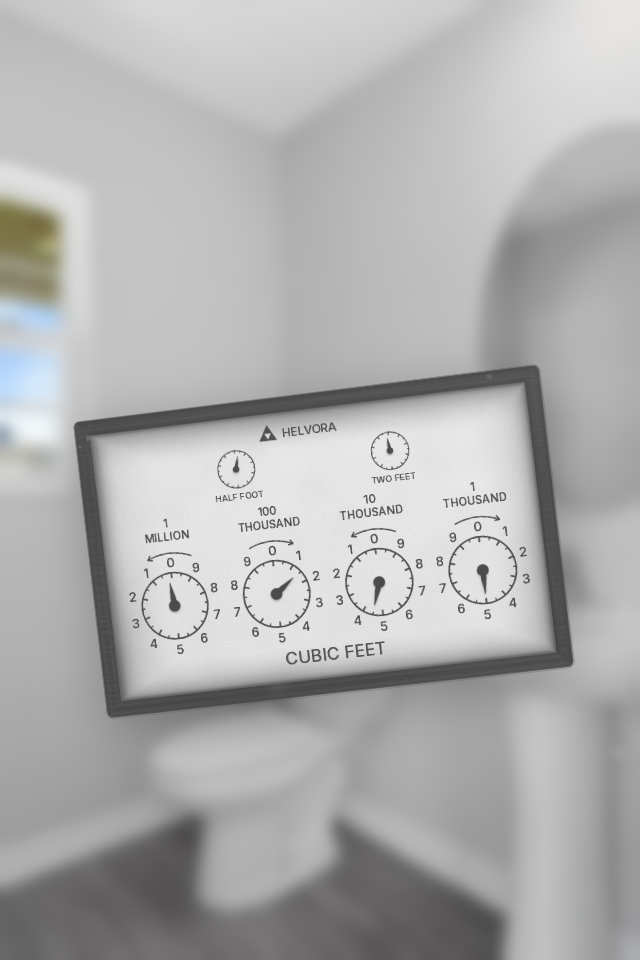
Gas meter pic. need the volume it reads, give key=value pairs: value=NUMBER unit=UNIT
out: value=14500 unit=ft³
